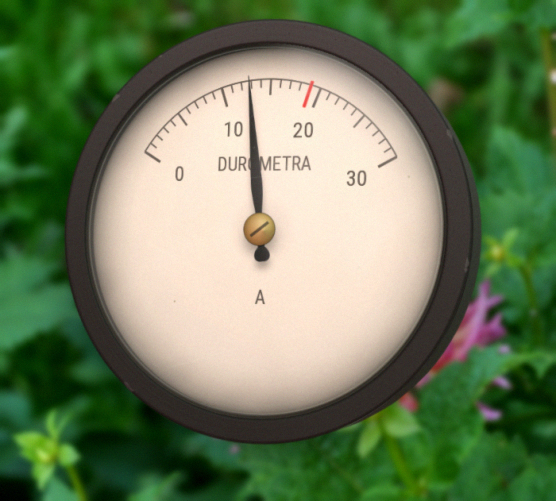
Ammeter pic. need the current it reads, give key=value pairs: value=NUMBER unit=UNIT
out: value=13 unit=A
